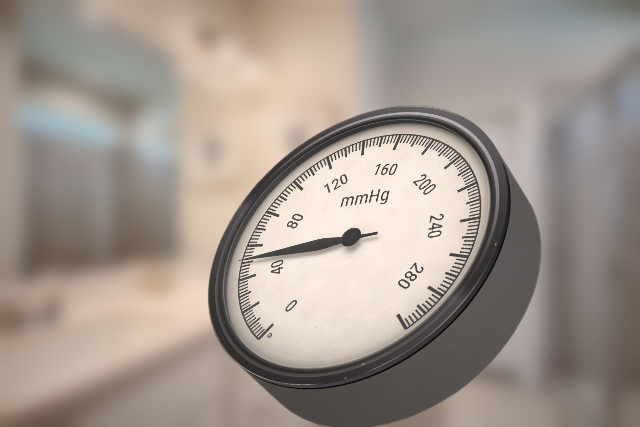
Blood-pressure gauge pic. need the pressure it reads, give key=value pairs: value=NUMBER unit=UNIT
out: value=50 unit=mmHg
